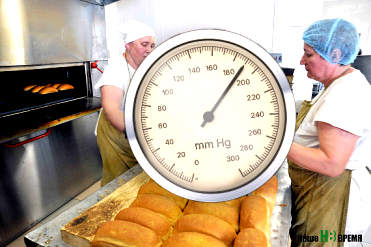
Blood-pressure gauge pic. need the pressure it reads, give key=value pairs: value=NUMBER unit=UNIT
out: value=190 unit=mmHg
